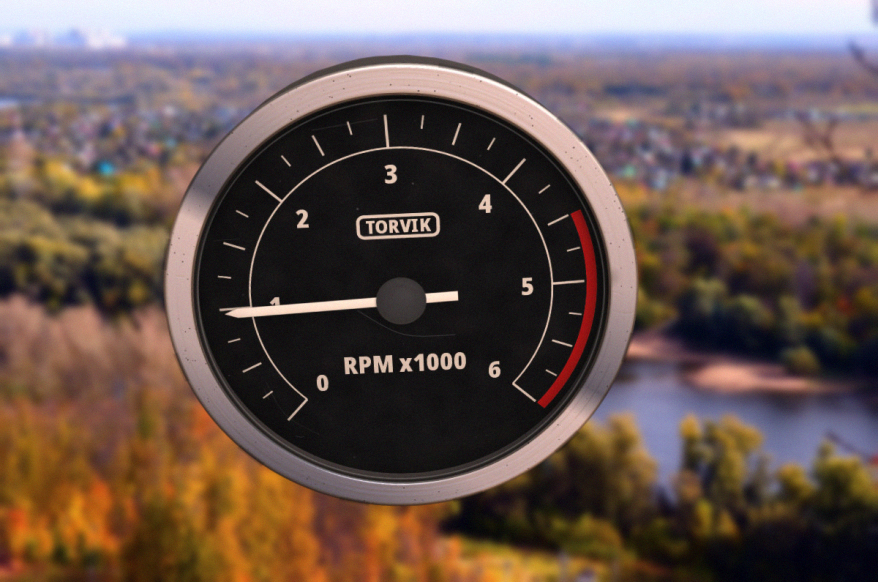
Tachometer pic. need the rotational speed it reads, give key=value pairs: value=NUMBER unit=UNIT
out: value=1000 unit=rpm
